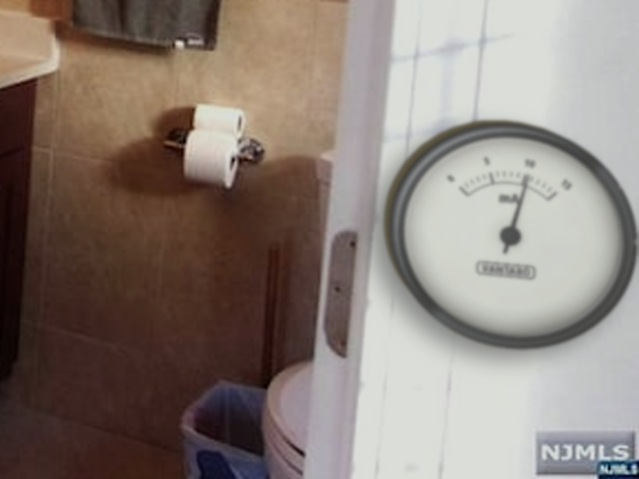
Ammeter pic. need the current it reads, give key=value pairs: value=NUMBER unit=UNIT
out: value=10 unit=mA
